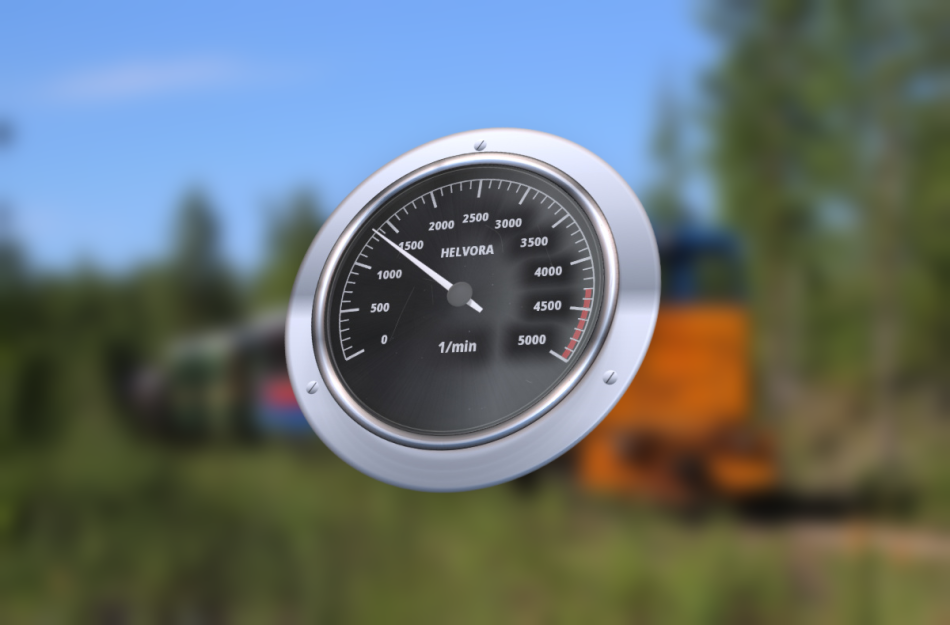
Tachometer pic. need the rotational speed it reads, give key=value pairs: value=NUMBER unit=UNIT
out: value=1350 unit=rpm
